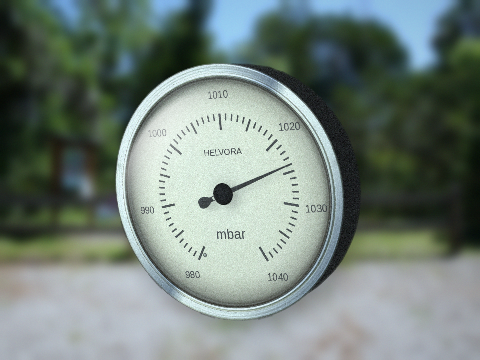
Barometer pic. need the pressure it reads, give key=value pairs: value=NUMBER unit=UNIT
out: value=1024 unit=mbar
